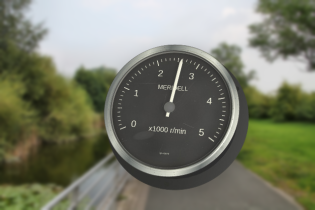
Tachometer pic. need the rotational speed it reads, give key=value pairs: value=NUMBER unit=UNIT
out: value=2600 unit=rpm
